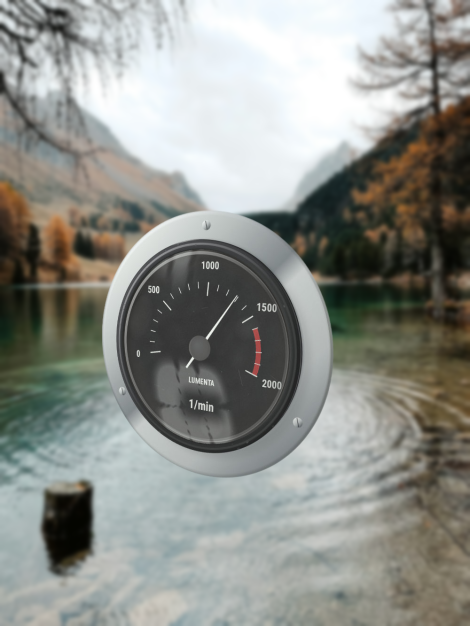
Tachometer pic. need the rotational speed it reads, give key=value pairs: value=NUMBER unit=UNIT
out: value=1300 unit=rpm
